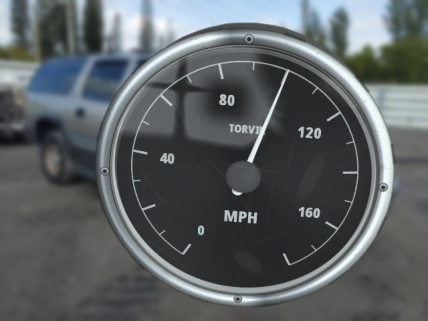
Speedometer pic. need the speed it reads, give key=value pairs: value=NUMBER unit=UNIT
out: value=100 unit=mph
